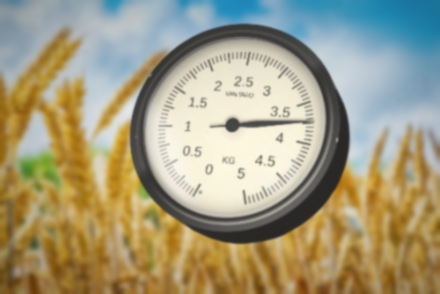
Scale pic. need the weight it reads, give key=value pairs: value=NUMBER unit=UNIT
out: value=3.75 unit=kg
